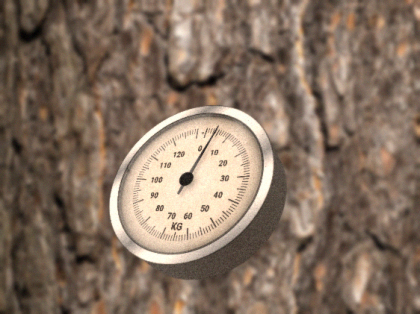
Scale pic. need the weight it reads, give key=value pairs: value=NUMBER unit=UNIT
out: value=5 unit=kg
